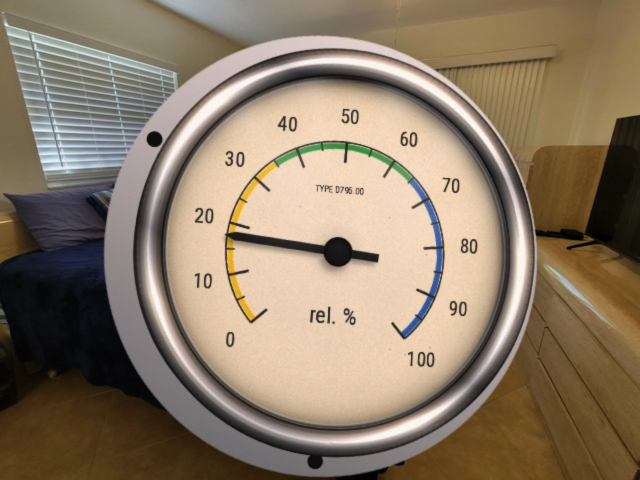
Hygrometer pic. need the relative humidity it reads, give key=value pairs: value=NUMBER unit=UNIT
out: value=17.5 unit=%
